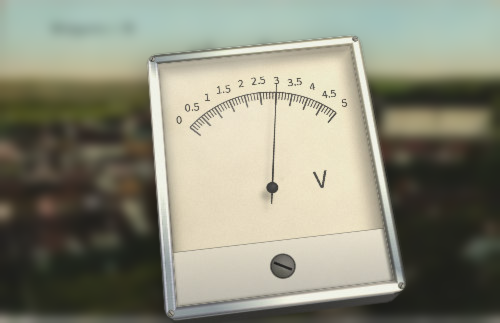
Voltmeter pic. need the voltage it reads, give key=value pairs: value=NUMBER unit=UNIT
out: value=3 unit=V
